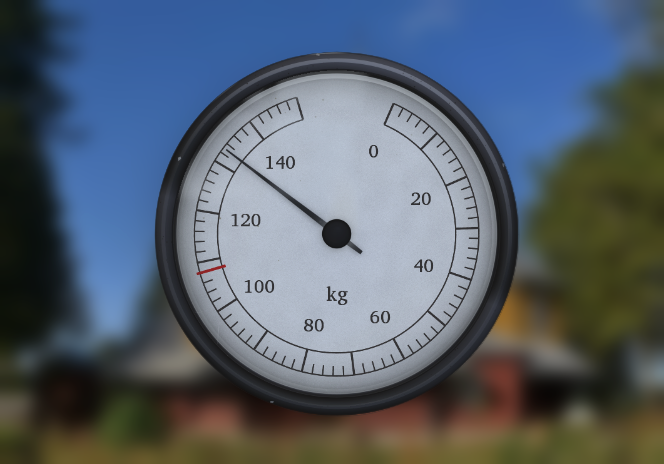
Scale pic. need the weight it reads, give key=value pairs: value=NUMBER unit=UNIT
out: value=133 unit=kg
